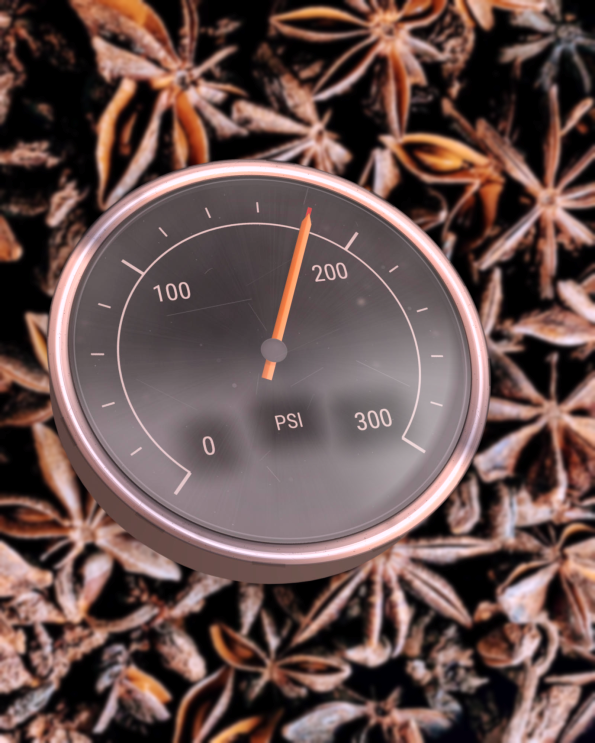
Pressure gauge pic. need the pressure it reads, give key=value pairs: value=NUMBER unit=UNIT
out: value=180 unit=psi
